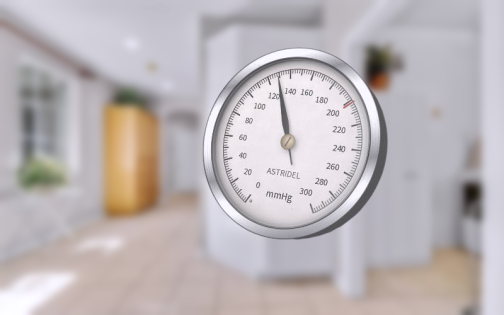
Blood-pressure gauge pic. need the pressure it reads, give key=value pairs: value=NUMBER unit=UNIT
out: value=130 unit=mmHg
